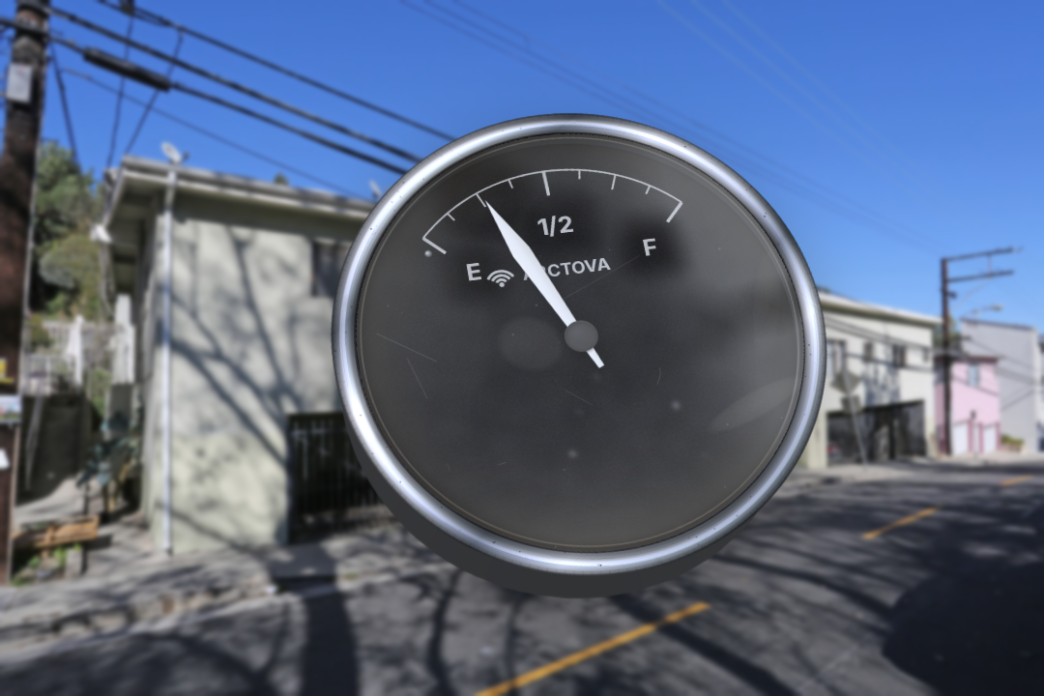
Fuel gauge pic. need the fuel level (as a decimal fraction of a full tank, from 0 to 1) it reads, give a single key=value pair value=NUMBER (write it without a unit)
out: value=0.25
